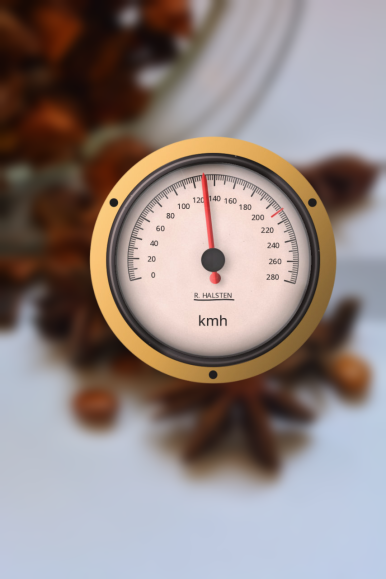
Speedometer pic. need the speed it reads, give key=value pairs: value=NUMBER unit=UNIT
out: value=130 unit=km/h
